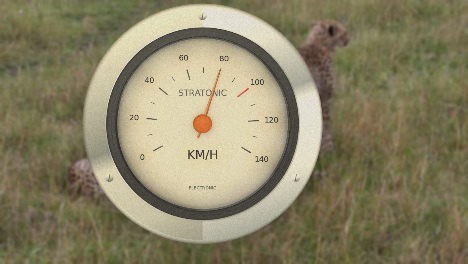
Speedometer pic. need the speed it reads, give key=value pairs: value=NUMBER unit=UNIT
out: value=80 unit=km/h
